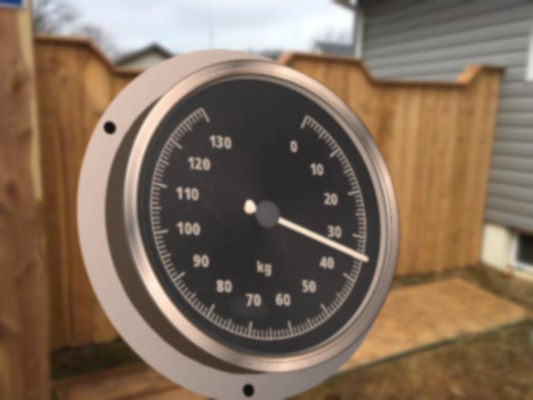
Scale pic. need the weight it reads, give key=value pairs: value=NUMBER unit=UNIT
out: value=35 unit=kg
